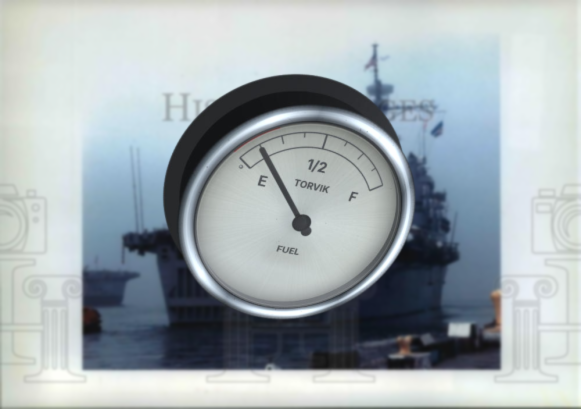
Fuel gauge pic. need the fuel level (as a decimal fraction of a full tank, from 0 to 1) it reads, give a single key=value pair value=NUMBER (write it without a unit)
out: value=0.125
